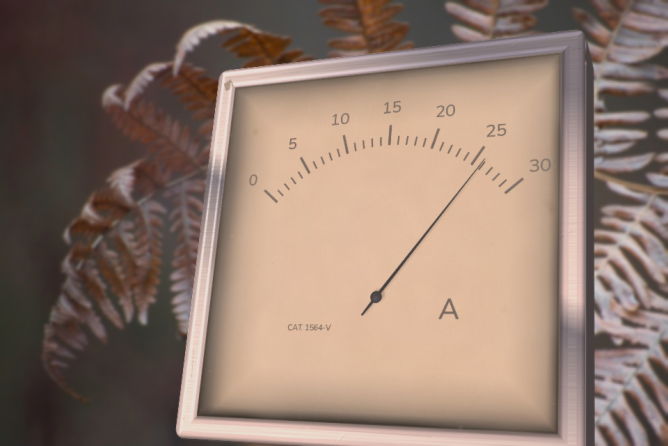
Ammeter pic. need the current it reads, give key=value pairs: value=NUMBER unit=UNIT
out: value=26 unit=A
